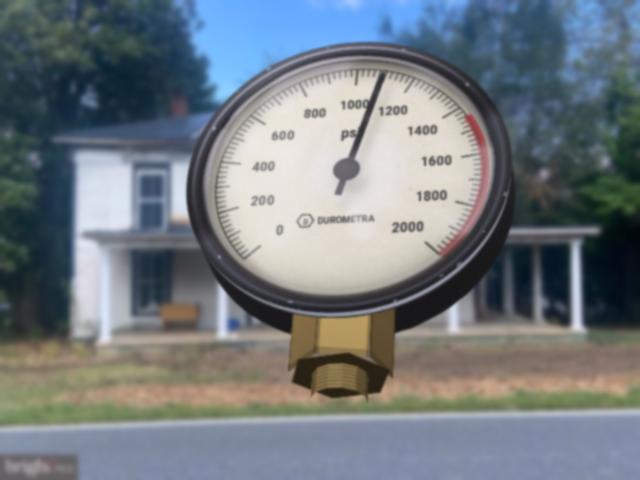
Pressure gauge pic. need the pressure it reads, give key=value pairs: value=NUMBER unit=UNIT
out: value=1100 unit=psi
